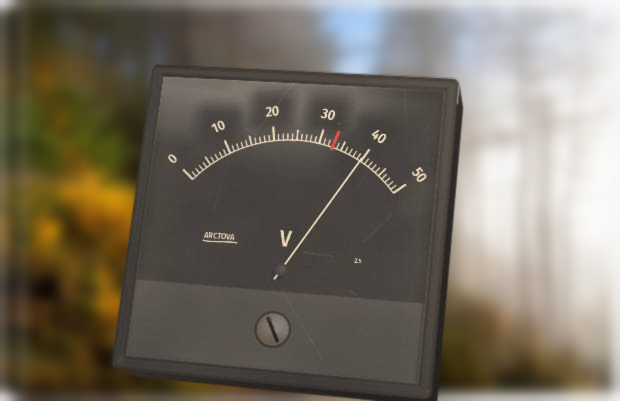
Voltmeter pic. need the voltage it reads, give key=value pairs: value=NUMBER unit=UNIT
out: value=40 unit=V
